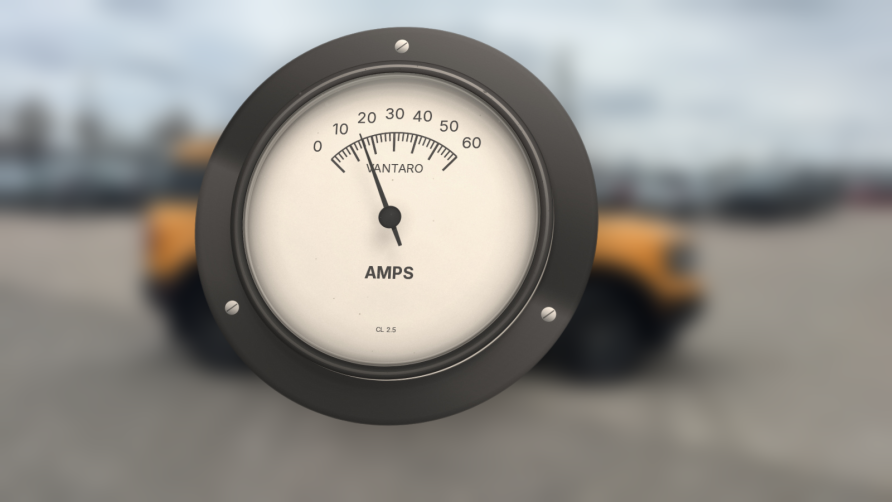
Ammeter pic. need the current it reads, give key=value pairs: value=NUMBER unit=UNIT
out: value=16 unit=A
